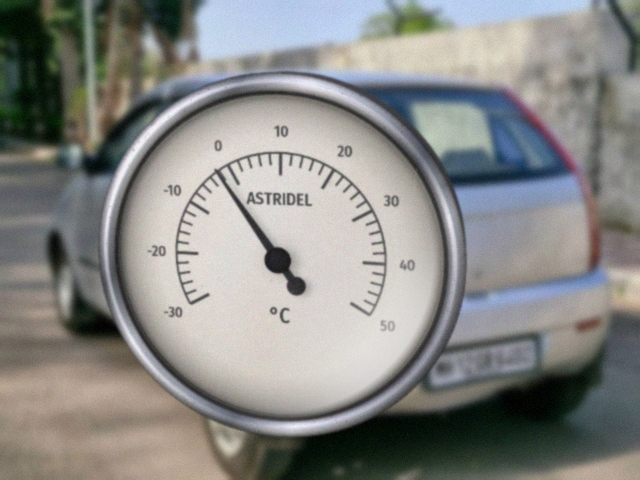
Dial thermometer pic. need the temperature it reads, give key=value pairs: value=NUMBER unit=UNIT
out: value=-2 unit=°C
